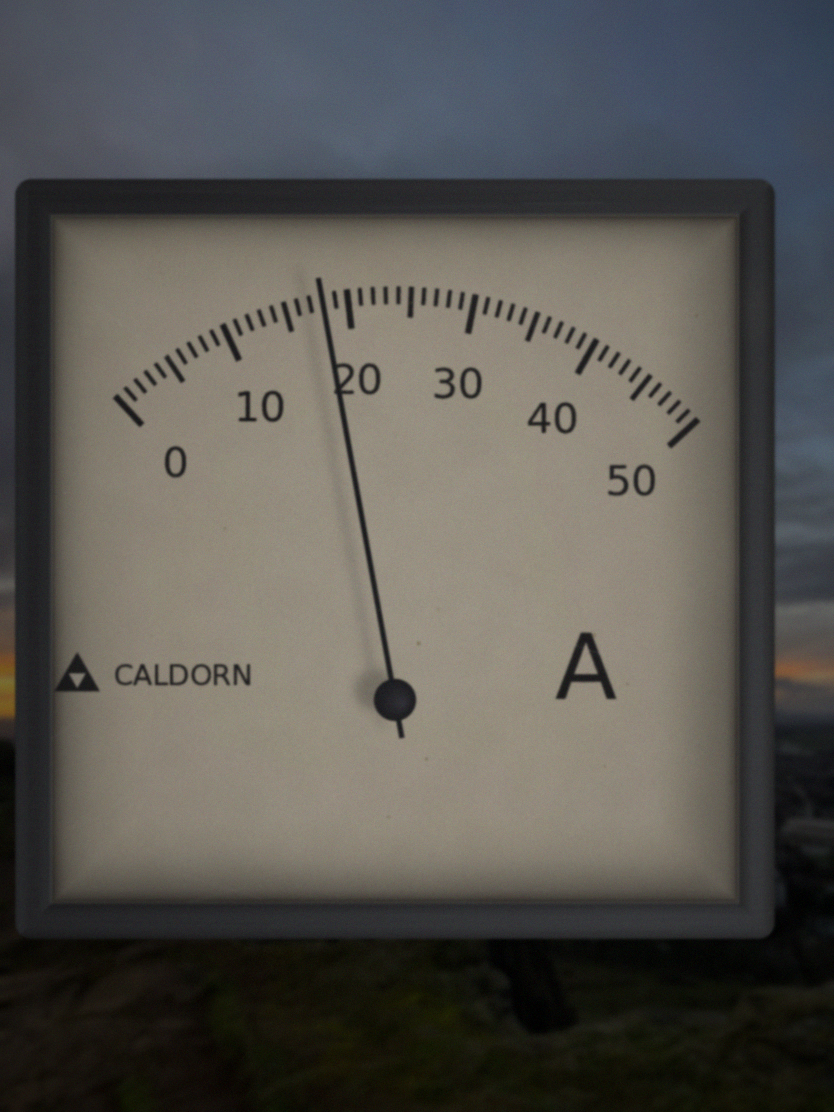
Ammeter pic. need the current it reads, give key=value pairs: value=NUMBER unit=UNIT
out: value=18 unit=A
